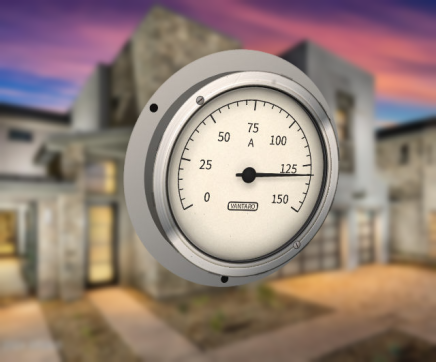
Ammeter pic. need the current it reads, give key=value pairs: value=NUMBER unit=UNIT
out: value=130 unit=A
